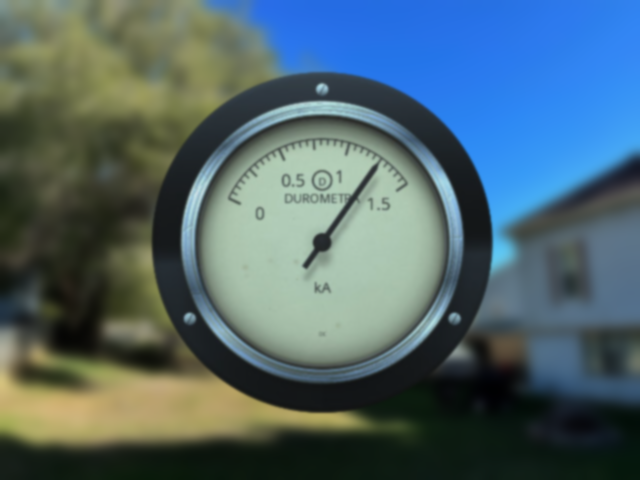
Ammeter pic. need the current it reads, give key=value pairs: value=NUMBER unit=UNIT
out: value=1.25 unit=kA
